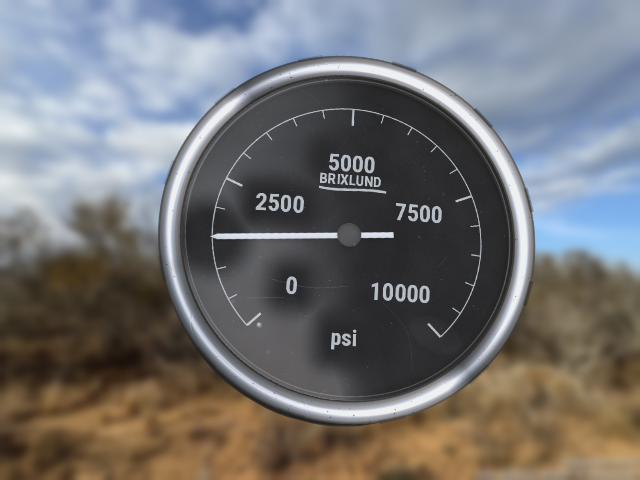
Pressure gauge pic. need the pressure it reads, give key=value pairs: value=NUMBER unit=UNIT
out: value=1500 unit=psi
